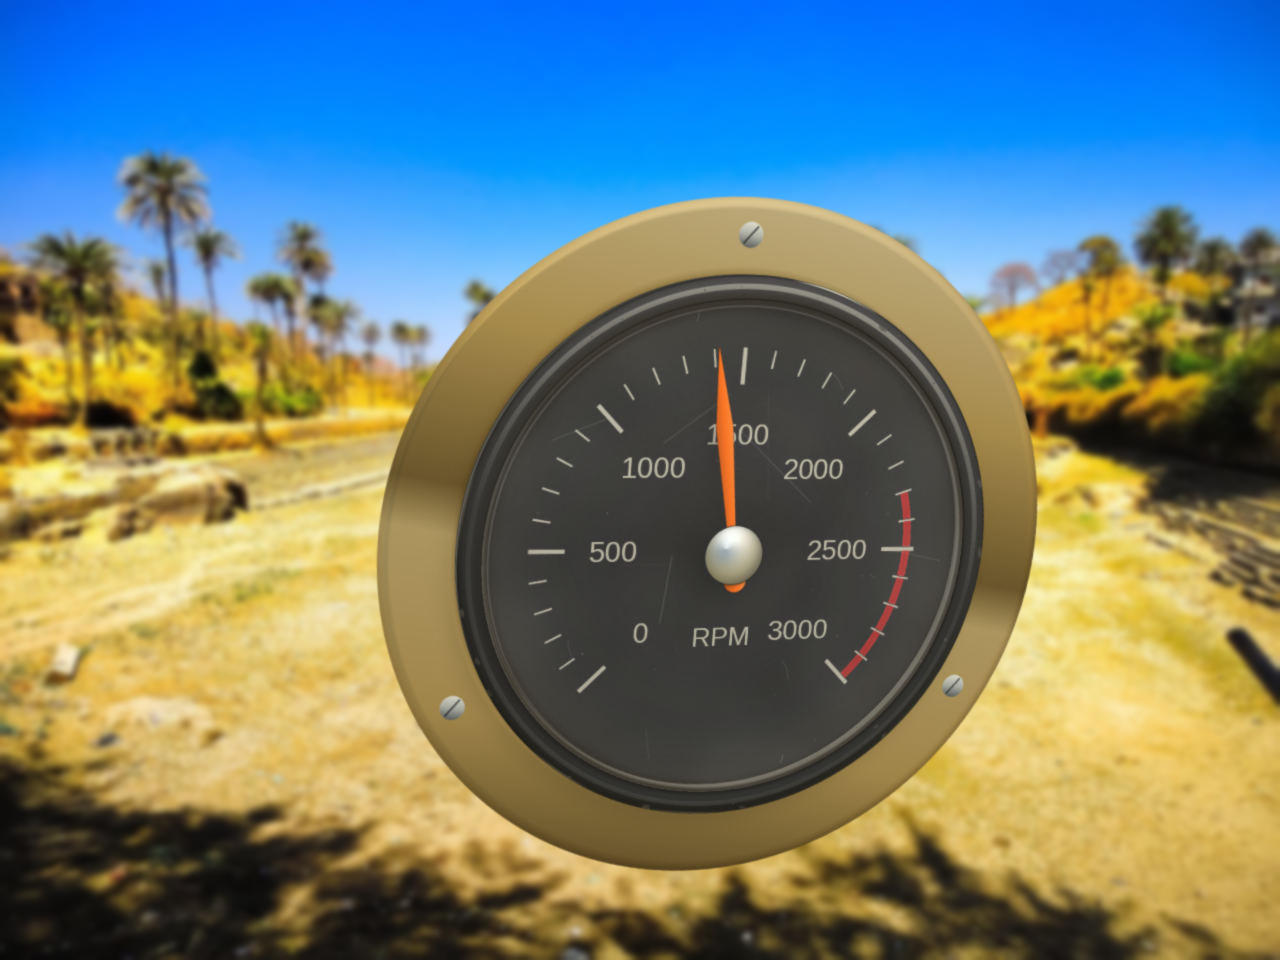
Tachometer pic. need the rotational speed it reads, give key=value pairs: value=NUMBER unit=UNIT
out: value=1400 unit=rpm
